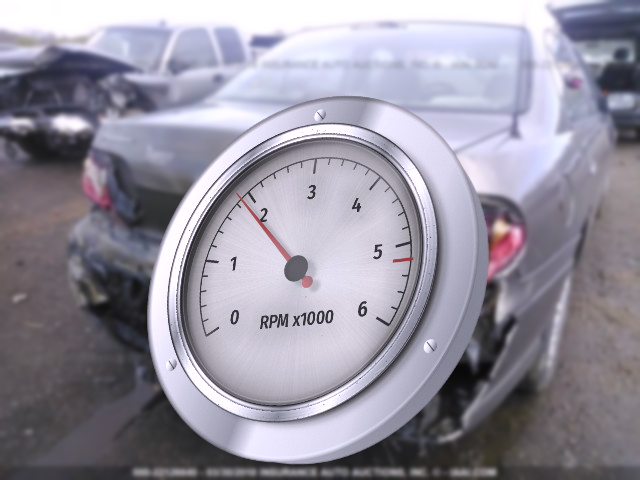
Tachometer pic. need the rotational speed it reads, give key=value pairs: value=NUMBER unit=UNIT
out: value=1900 unit=rpm
